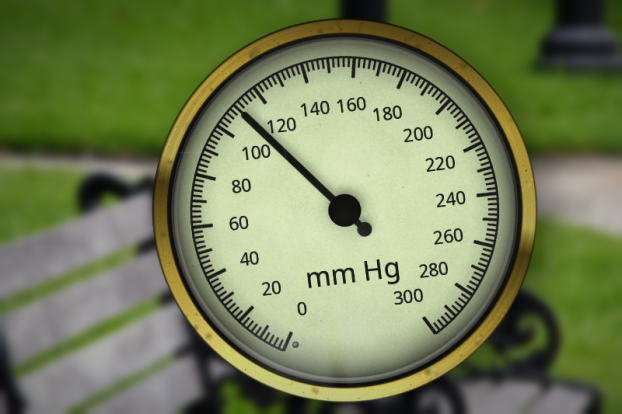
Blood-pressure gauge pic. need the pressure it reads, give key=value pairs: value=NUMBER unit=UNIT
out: value=110 unit=mmHg
